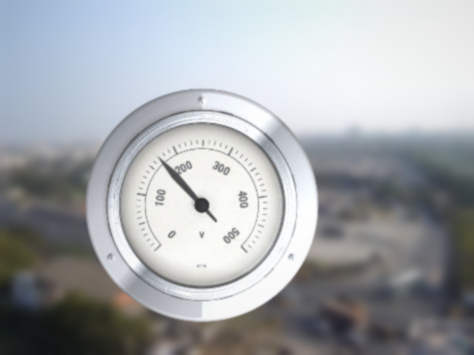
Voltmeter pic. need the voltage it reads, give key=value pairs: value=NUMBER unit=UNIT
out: value=170 unit=V
